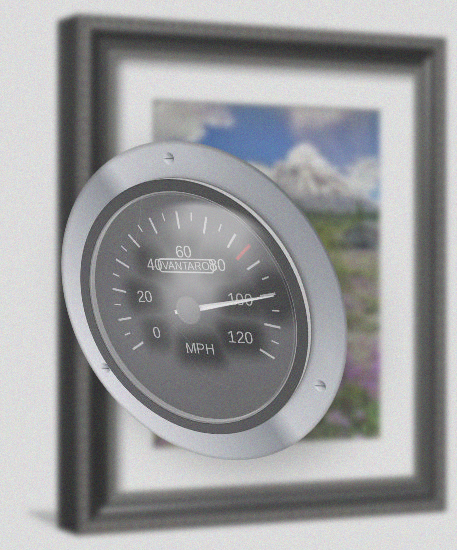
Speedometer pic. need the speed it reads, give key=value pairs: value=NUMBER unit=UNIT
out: value=100 unit=mph
